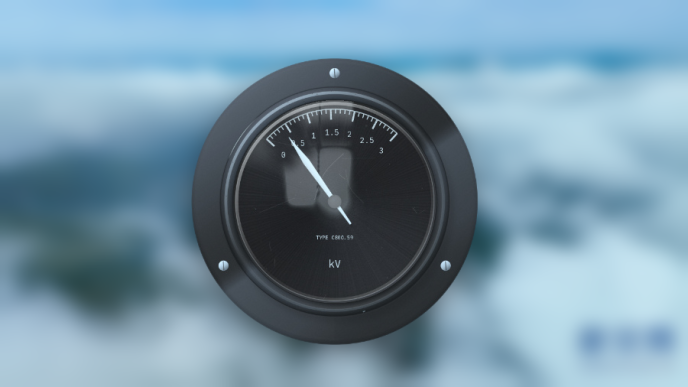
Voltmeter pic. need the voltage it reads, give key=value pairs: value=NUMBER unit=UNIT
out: value=0.4 unit=kV
